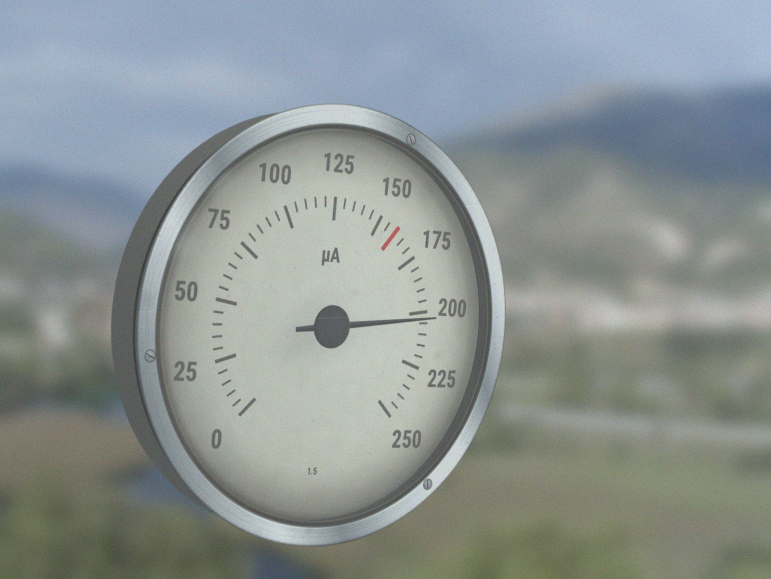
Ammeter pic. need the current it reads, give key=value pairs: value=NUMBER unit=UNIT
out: value=202.5 unit=µA
